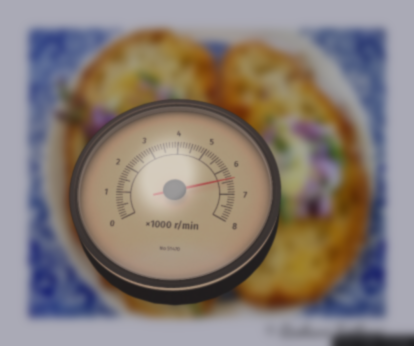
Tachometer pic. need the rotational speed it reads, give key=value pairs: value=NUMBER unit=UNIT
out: value=6500 unit=rpm
